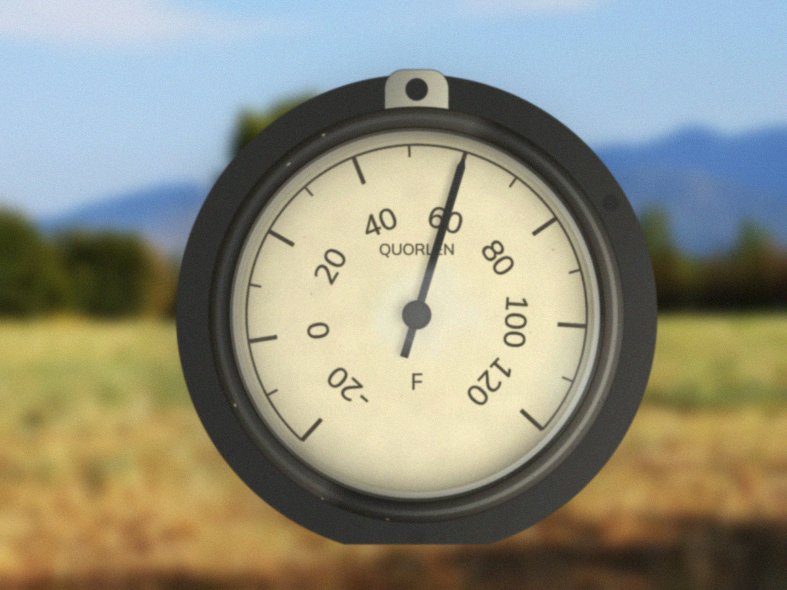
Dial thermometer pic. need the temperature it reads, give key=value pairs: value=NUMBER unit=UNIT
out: value=60 unit=°F
